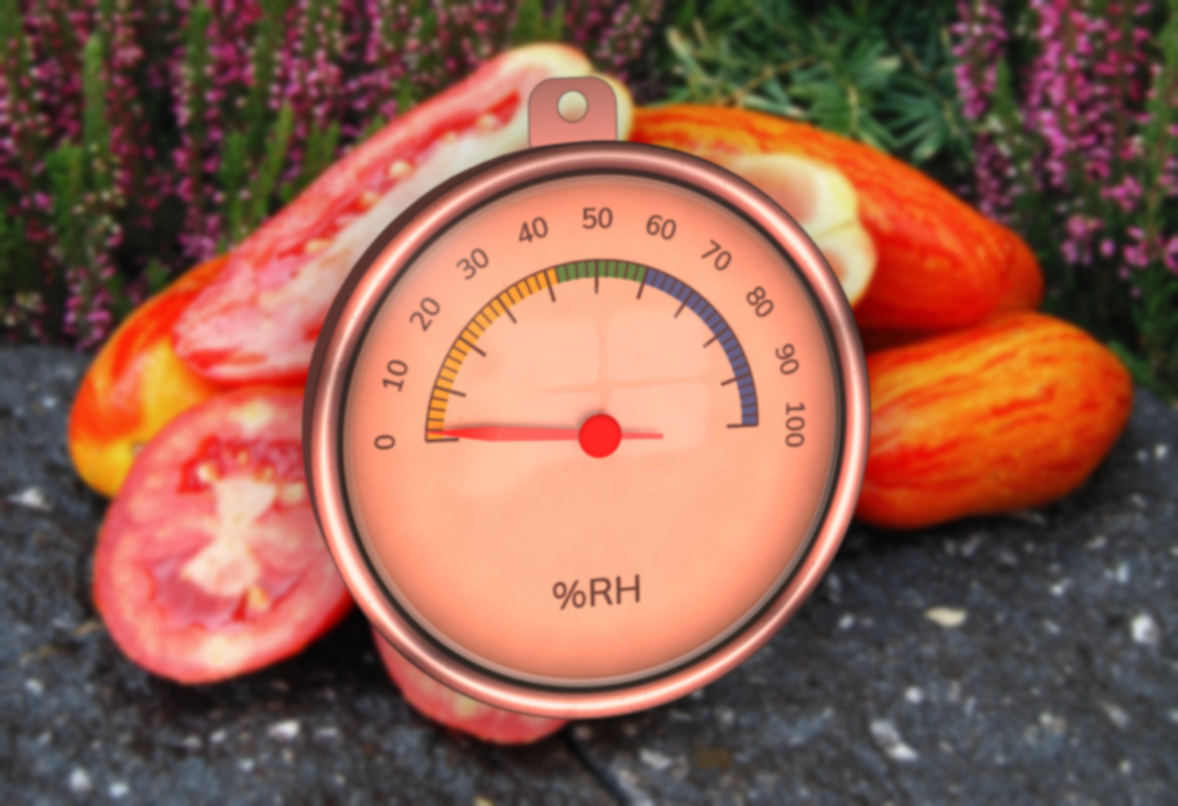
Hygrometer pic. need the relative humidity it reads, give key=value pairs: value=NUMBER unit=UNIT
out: value=2 unit=%
